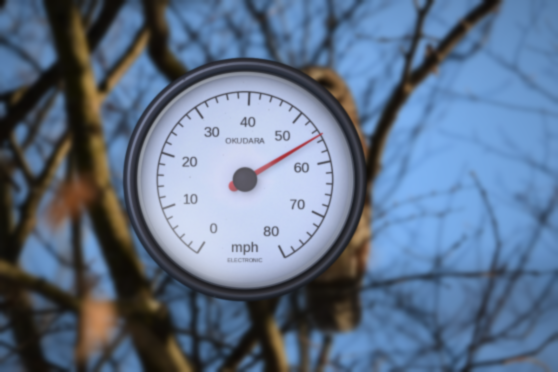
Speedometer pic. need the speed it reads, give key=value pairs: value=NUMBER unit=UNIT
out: value=55 unit=mph
